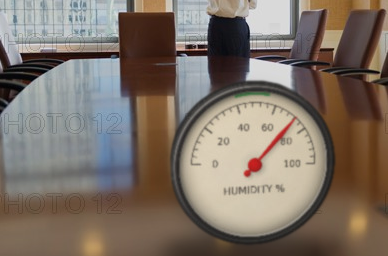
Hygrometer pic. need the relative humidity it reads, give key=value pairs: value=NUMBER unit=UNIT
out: value=72 unit=%
